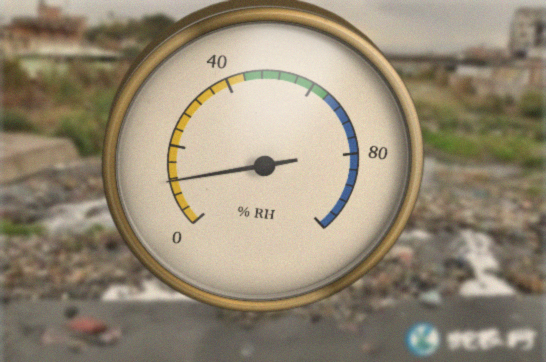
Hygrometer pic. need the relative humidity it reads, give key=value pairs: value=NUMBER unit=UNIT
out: value=12 unit=%
